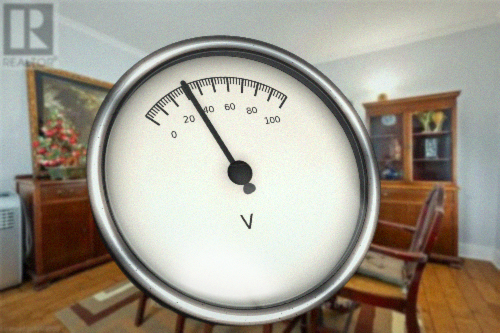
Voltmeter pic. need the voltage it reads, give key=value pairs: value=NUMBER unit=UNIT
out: value=30 unit=V
